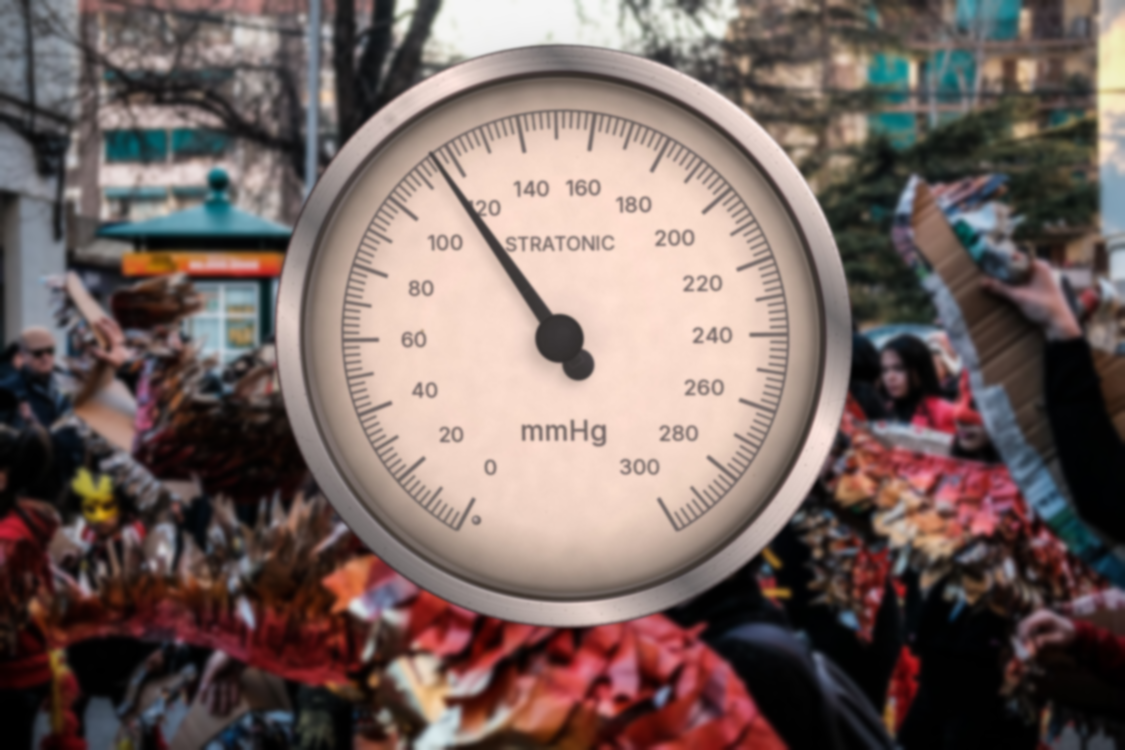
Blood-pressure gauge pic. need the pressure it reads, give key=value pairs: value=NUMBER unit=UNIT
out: value=116 unit=mmHg
